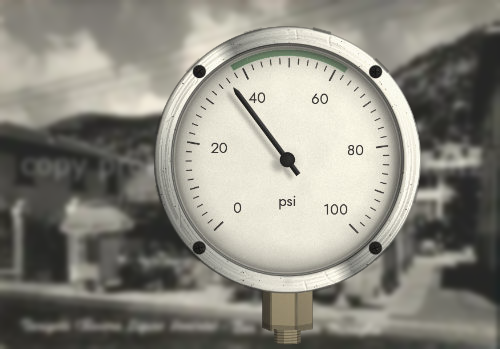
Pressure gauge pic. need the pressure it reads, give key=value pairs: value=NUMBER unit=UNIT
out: value=36 unit=psi
